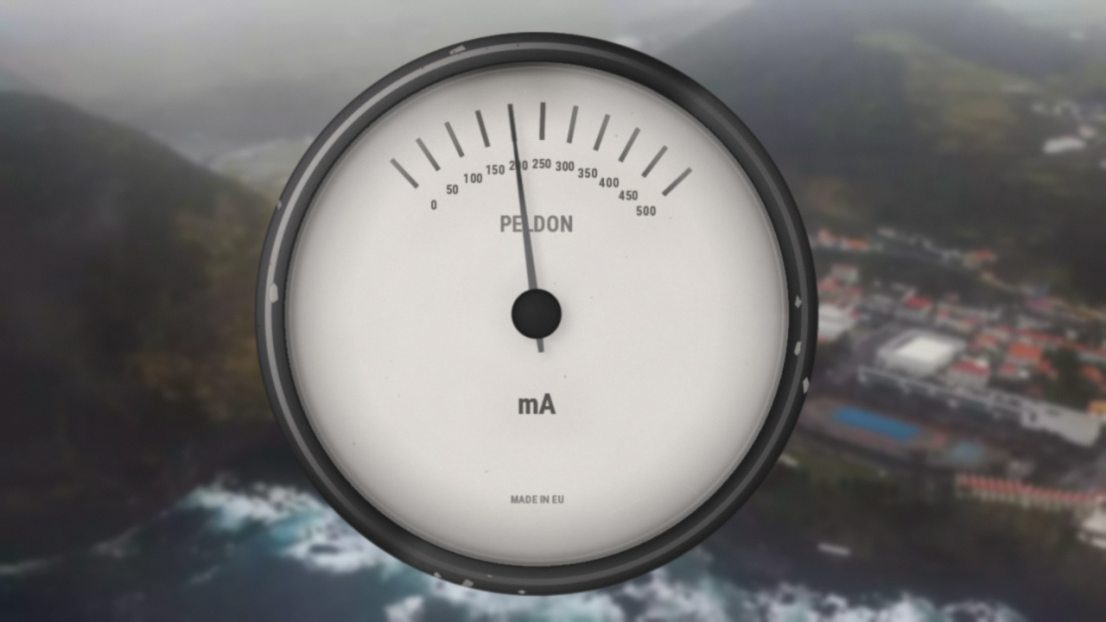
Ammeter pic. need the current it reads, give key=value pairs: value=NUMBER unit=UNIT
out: value=200 unit=mA
